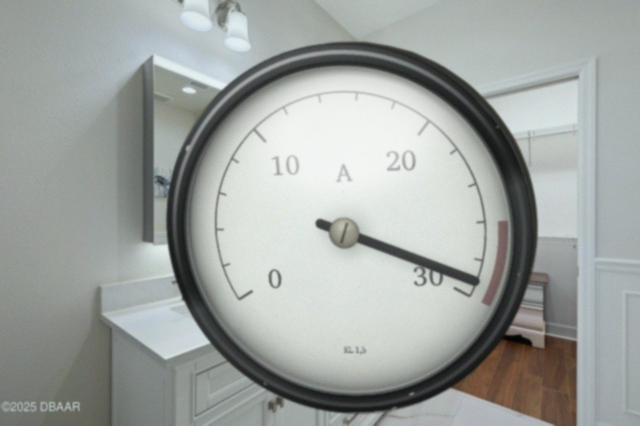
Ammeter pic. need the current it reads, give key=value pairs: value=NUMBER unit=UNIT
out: value=29 unit=A
